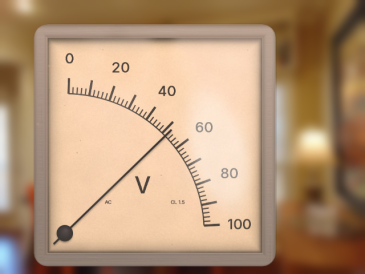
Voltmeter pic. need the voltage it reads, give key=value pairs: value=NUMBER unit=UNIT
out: value=52 unit=V
